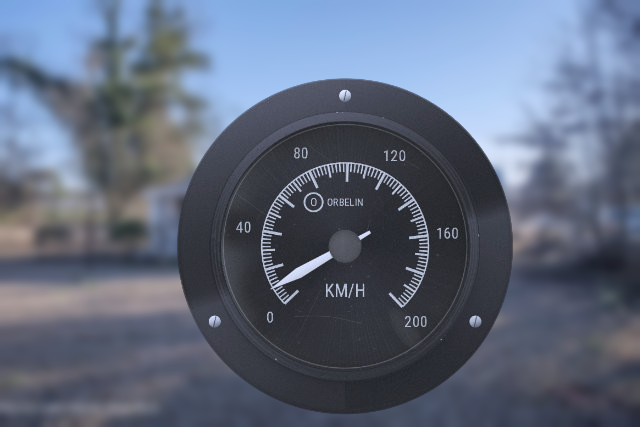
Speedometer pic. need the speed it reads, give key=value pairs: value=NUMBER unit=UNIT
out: value=10 unit=km/h
